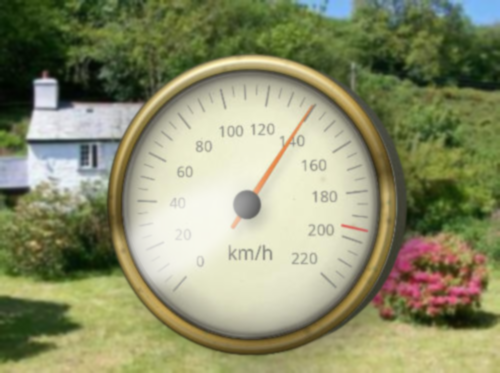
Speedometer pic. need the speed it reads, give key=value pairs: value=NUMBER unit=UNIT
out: value=140 unit=km/h
